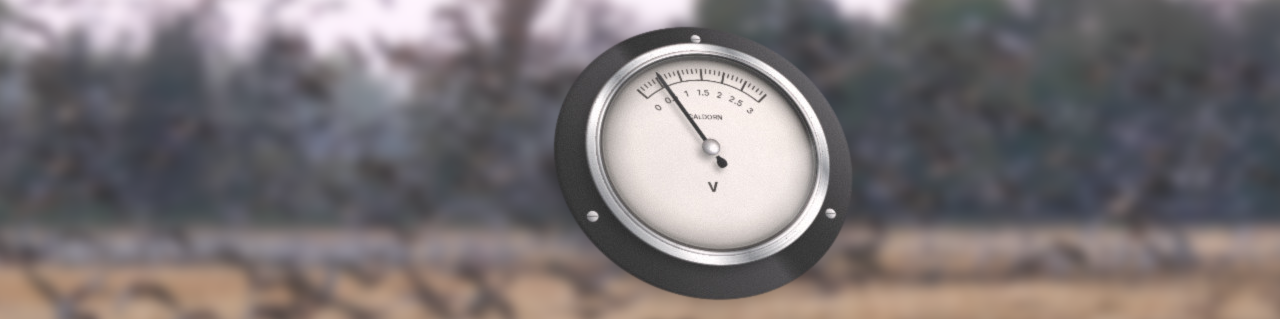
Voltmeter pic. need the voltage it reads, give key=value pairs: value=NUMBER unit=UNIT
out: value=0.5 unit=V
